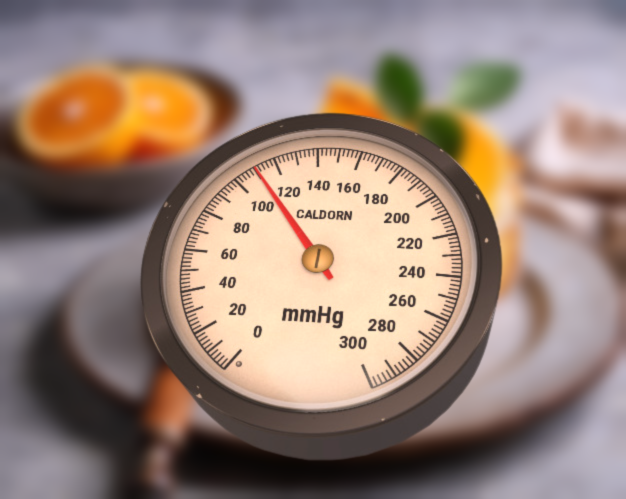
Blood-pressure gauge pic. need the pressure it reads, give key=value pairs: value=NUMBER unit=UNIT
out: value=110 unit=mmHg
